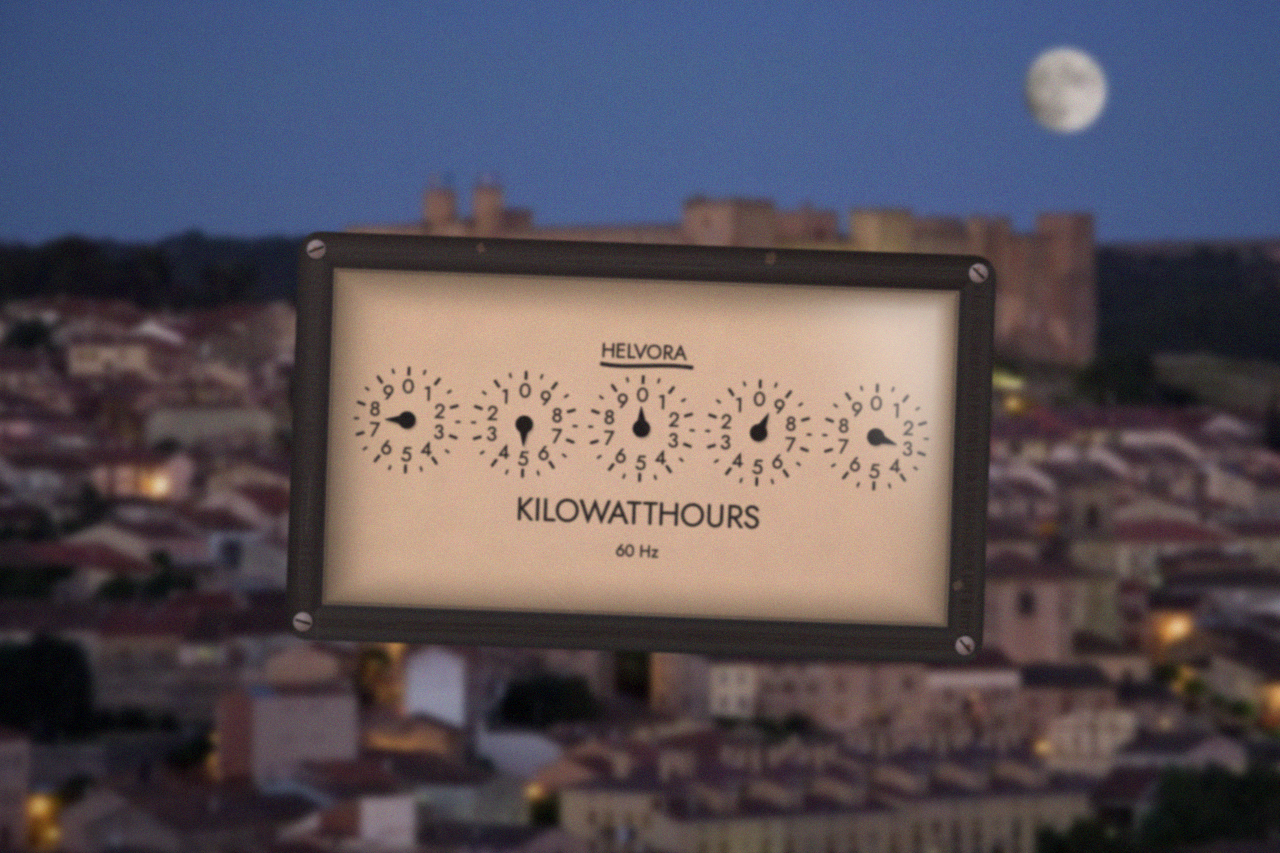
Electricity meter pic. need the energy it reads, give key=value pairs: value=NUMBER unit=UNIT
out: value=74993 unit=kWh
